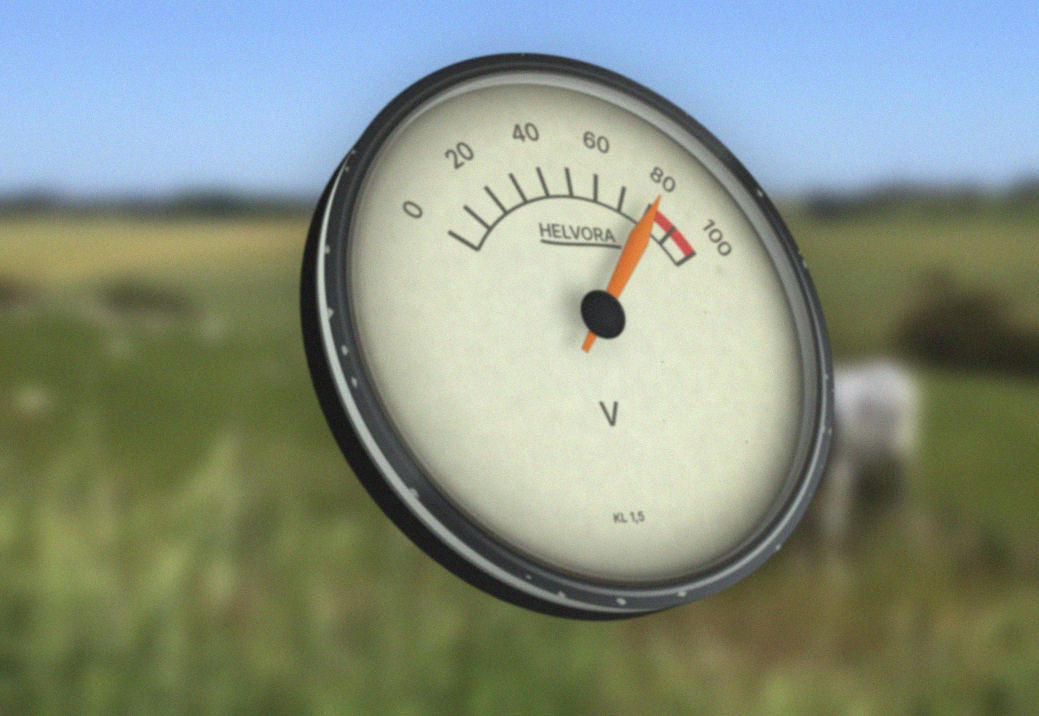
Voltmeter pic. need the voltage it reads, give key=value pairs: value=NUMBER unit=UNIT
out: value=80 unit=V
